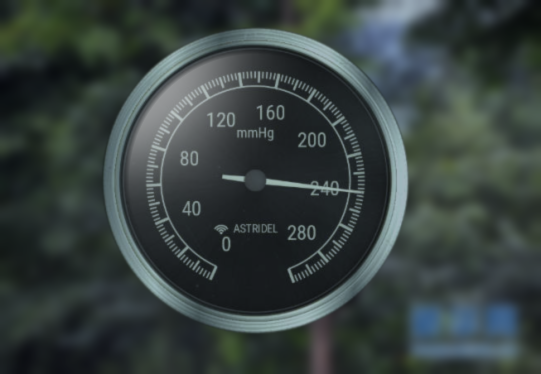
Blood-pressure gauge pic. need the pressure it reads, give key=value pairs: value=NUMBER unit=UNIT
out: value=240 unit=mmHg
